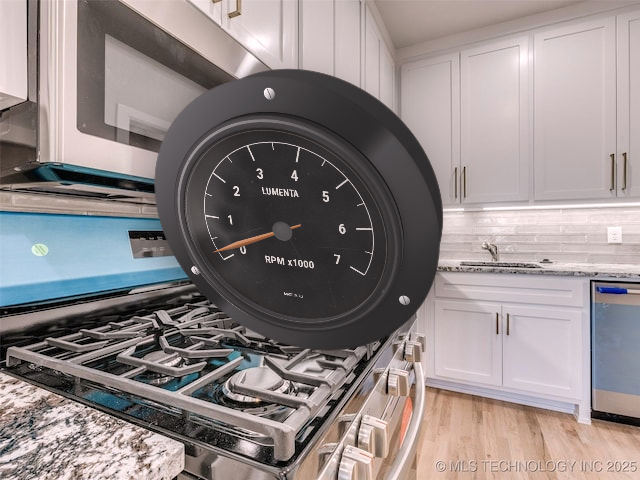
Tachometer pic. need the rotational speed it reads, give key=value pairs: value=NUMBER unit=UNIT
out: value=250 unit=rpm
